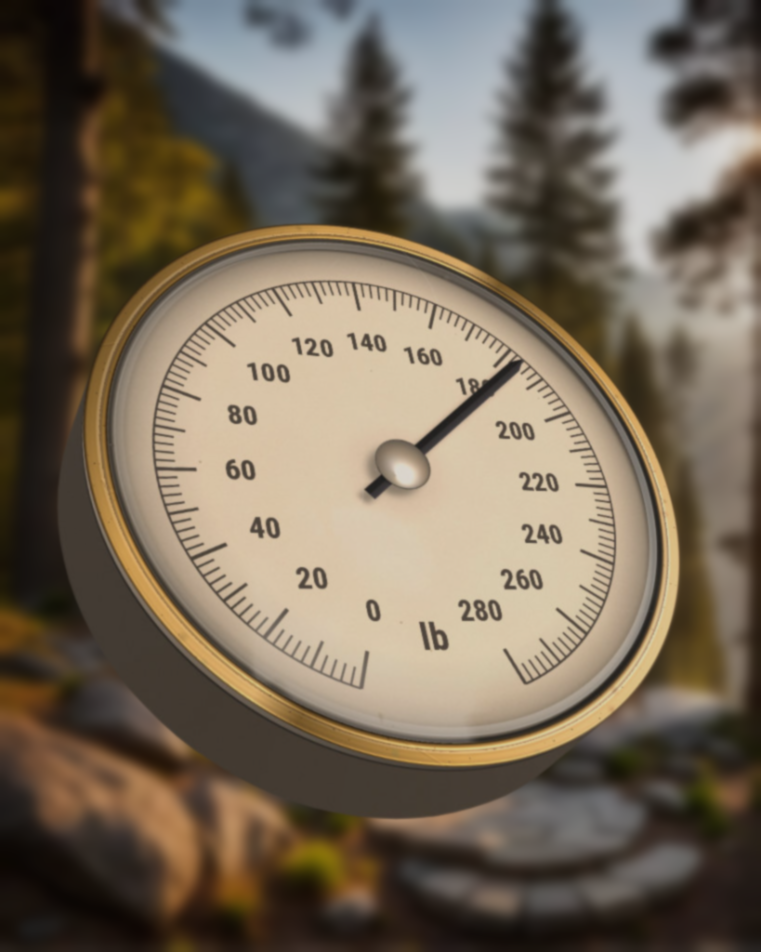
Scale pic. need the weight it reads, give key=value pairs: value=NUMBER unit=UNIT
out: value=184 unit=lb
